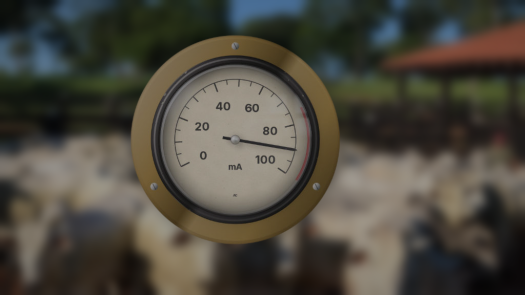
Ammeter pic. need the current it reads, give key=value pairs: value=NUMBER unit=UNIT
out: value=90 unit=mA
